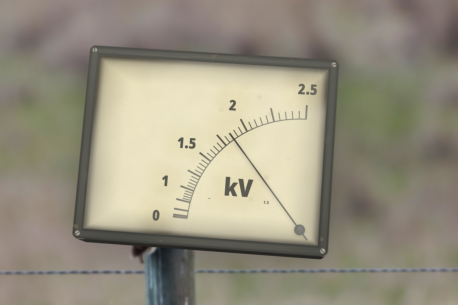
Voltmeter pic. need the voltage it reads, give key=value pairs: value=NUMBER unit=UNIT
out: value=1.85 unit=kV
